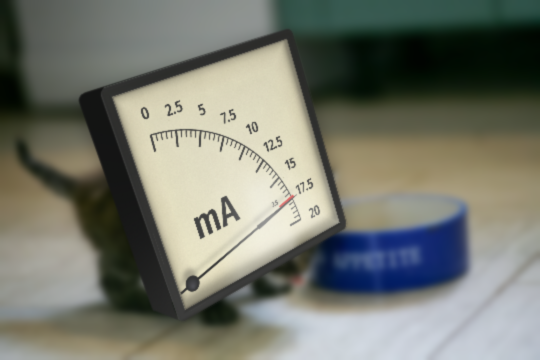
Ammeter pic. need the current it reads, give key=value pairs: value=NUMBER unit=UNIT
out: value=17.5 unit=mA
